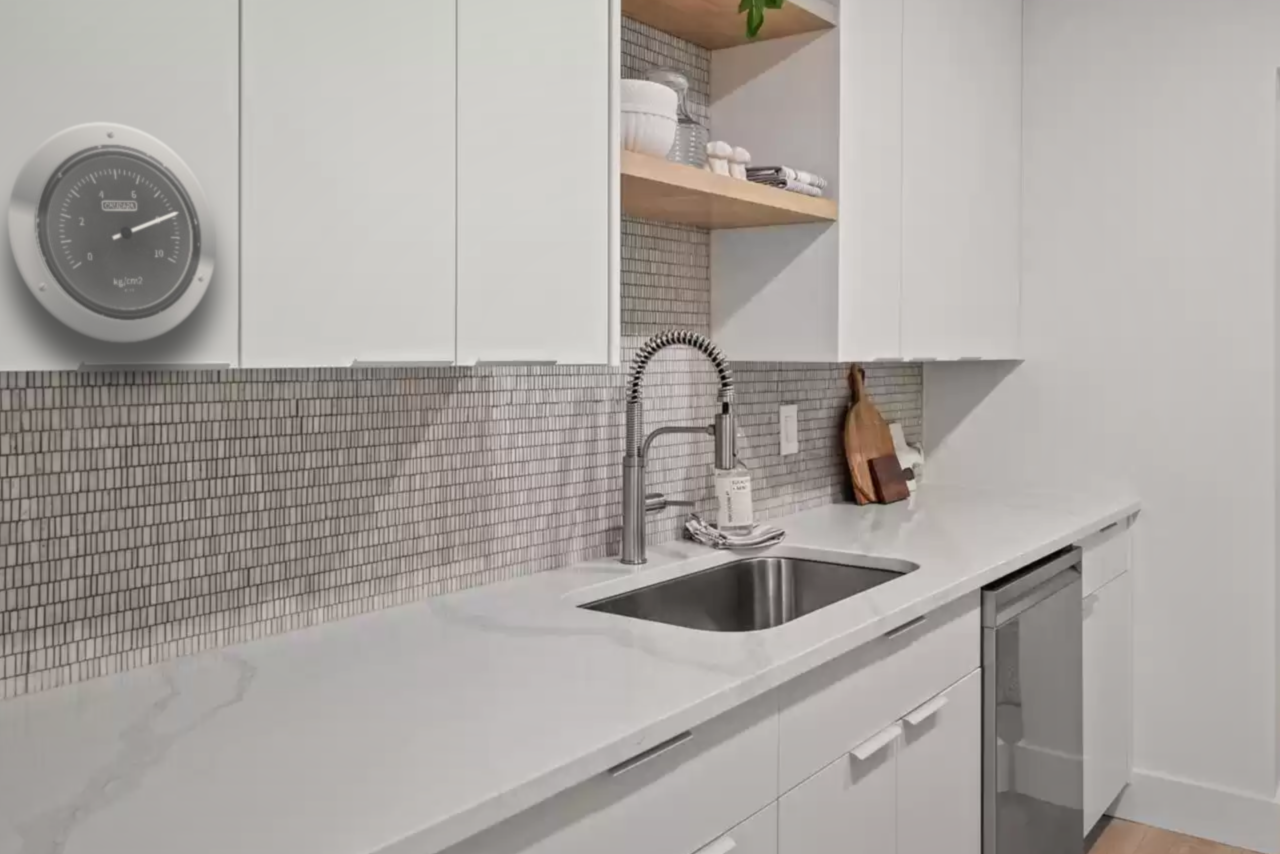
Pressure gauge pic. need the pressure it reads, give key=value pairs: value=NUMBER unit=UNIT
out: value=8 unit=kg/cm²
